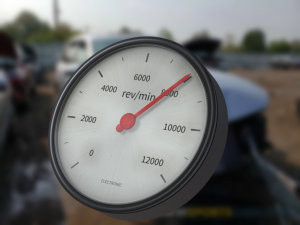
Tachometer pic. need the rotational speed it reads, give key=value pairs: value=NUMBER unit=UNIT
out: value=8000 unit=rpm
